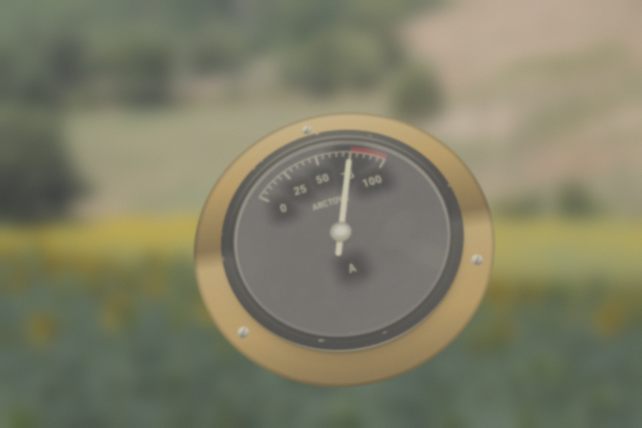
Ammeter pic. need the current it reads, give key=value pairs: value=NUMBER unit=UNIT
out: value=75 unit=A
